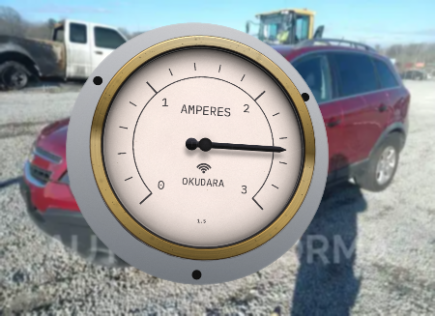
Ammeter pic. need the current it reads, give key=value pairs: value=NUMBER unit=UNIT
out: value=2.5 unit=A
